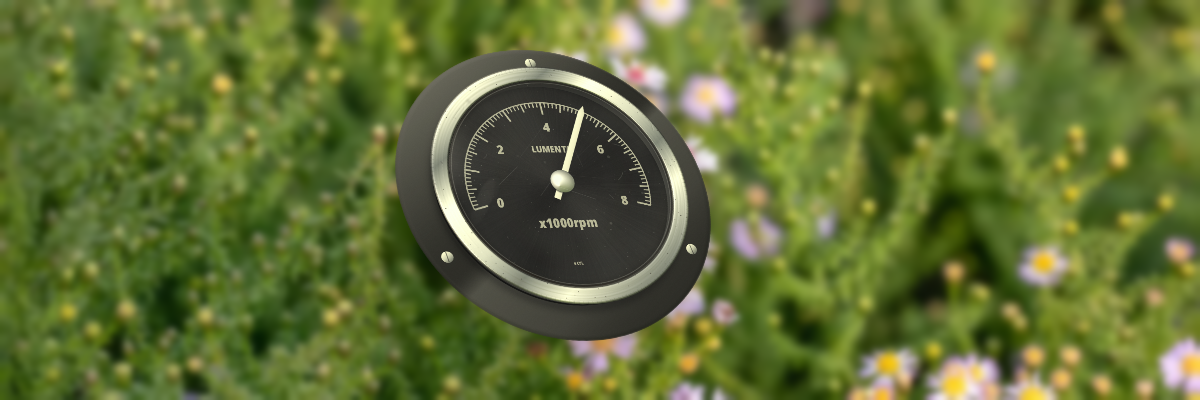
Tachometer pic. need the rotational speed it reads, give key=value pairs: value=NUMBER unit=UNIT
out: value=5000 unit=rpm
